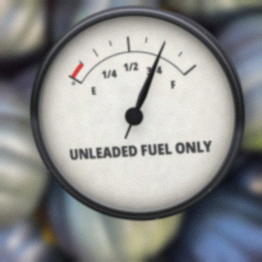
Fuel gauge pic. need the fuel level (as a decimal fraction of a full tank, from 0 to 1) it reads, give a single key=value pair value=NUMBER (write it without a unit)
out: value=0.75
